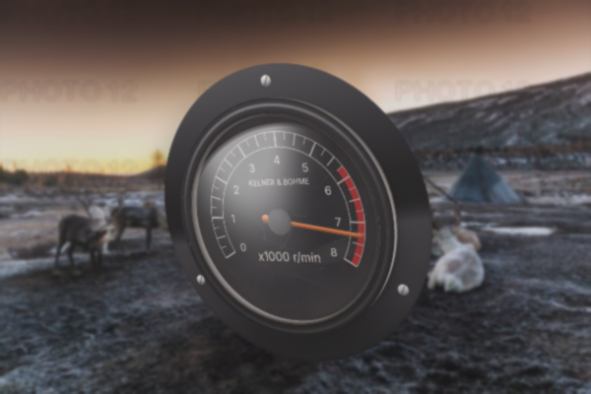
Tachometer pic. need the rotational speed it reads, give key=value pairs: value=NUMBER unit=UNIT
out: value=7250 unit=rpm
